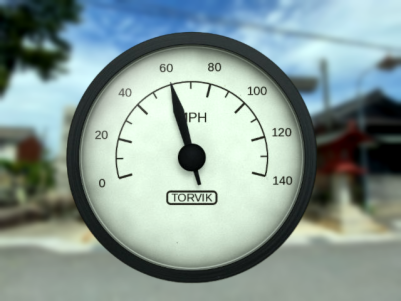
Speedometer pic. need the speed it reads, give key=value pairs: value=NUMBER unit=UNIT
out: value=60 unit=mph
